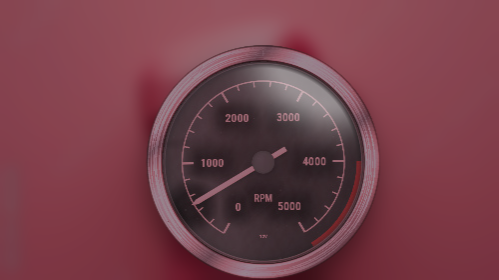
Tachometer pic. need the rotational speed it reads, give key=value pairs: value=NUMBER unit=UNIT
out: value=500 unit=rpm
